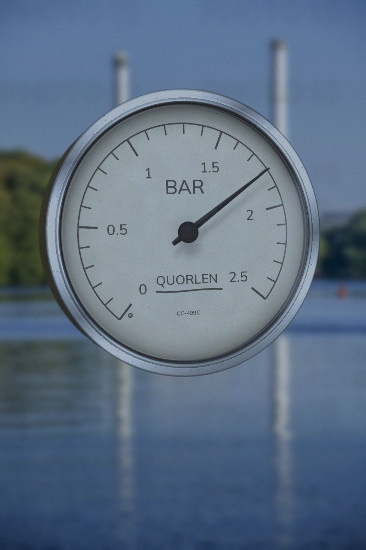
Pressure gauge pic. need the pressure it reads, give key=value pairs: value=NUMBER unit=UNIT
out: value=1.8 unit=bar
